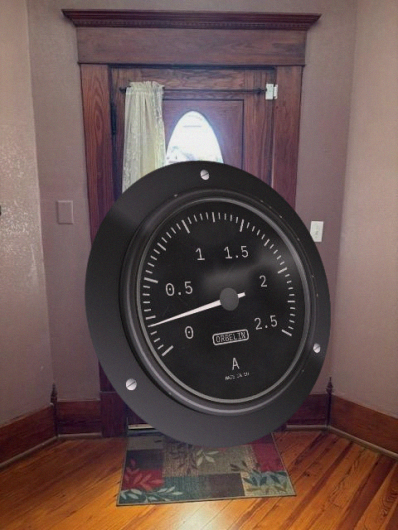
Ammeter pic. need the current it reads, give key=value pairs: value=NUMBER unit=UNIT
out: value=0.2 unit=A
